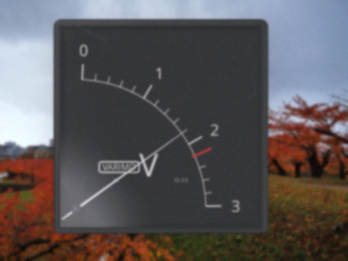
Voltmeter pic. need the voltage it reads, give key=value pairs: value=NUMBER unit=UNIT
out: value=1.8 unit=V
